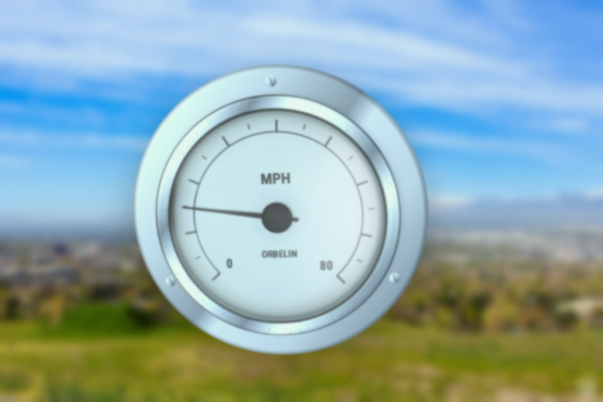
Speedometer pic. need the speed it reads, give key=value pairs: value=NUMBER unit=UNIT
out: value=15 unit=mph
